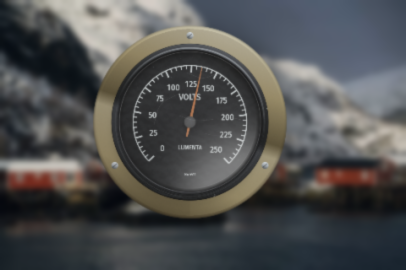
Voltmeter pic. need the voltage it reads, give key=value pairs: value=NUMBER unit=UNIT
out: value=135 unit=V
